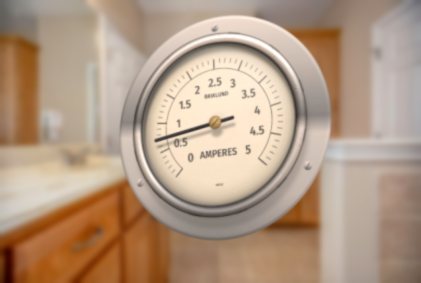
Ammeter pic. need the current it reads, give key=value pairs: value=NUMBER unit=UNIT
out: value=0.7 unit=A
